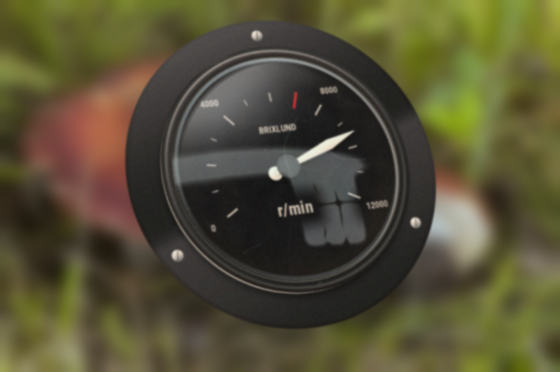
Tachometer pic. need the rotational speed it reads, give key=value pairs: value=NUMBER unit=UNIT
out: value=9500 unit=rpm
